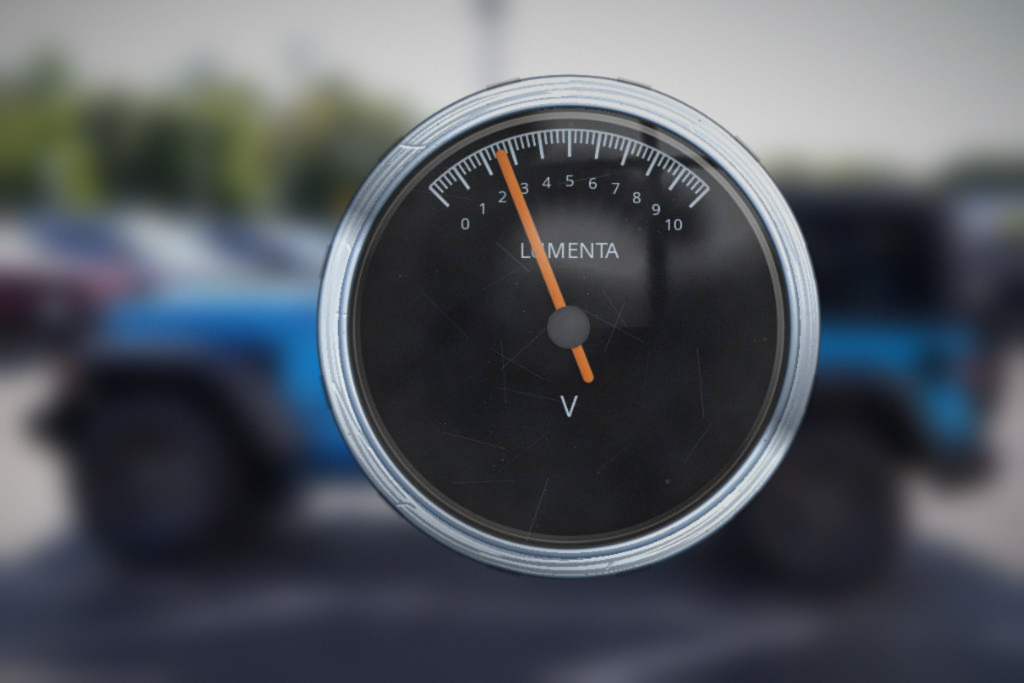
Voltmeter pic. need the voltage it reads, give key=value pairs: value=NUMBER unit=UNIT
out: value=2.6 unit=V
